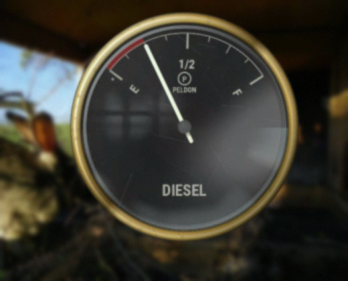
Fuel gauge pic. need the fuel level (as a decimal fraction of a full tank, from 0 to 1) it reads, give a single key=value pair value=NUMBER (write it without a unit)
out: value=0.25
